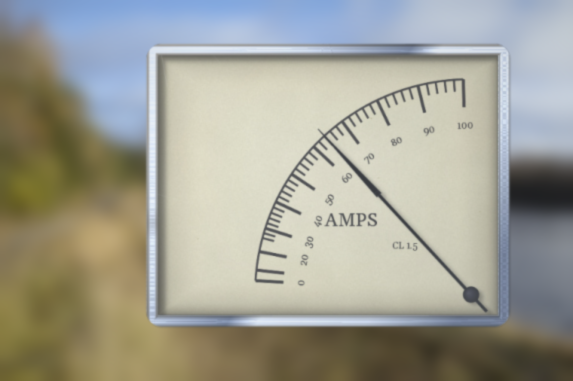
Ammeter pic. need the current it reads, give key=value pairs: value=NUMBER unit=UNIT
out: value=64 unit=A
